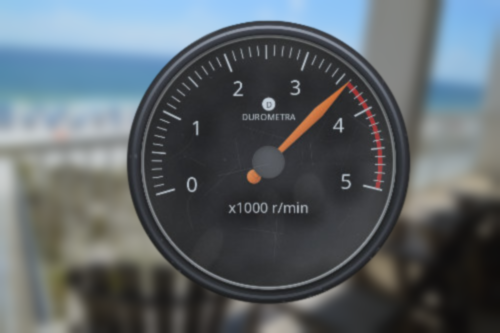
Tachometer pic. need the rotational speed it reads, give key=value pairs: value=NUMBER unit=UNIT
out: value=3600 unit=rpm
